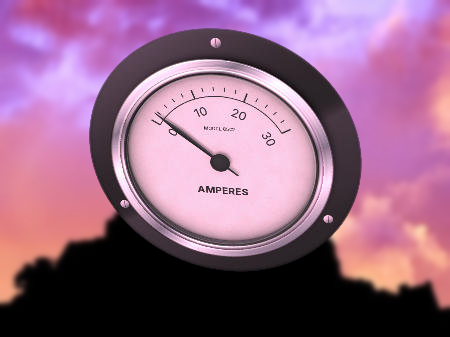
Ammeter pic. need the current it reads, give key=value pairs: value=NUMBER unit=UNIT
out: value=2 unit=A
